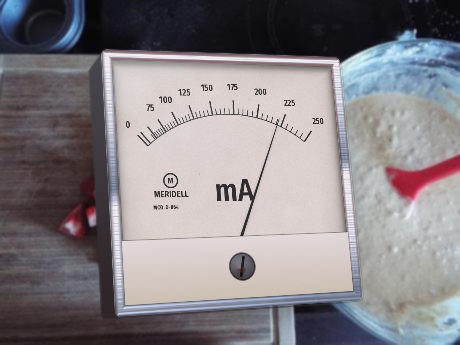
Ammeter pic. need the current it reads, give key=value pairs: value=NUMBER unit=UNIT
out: value=220 unit=mA
